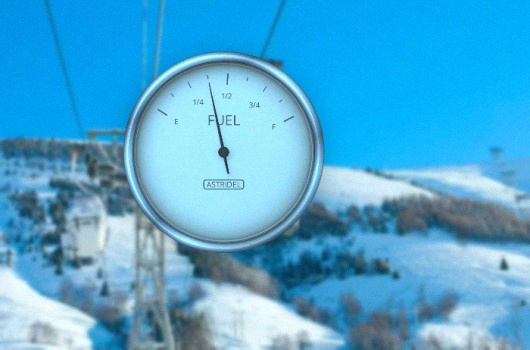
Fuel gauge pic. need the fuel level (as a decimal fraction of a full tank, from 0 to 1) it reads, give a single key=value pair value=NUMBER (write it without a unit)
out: value=0.375
